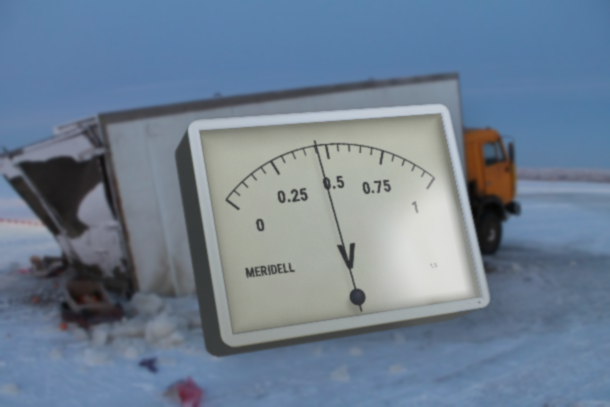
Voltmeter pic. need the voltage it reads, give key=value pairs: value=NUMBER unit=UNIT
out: value=0.45 unit=V
